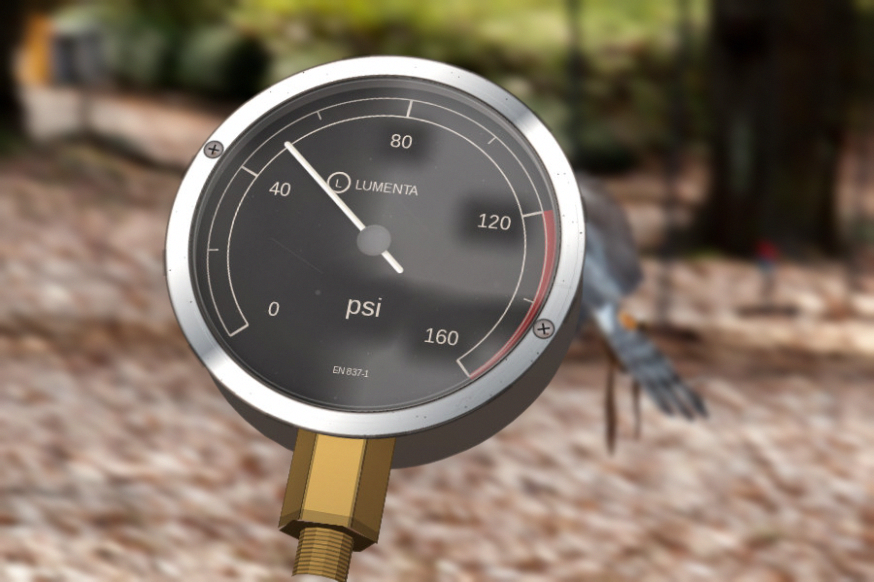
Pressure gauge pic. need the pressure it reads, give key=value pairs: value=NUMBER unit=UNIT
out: value=50 unit=psi
